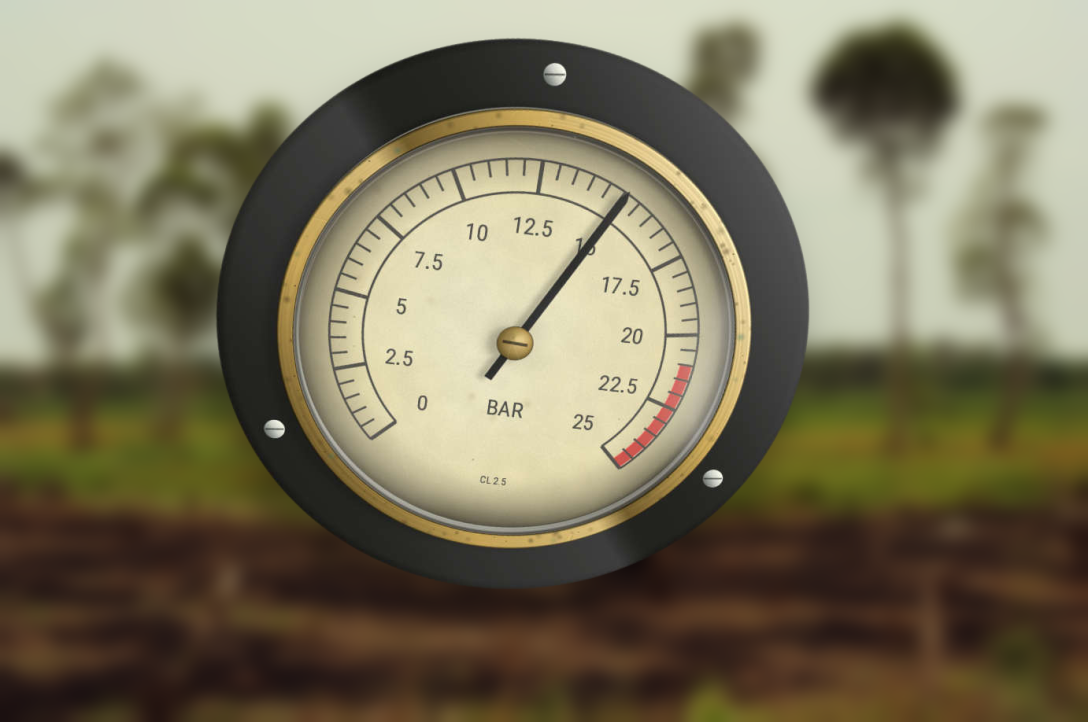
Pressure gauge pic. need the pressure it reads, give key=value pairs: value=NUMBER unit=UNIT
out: value=15 unit=bar
